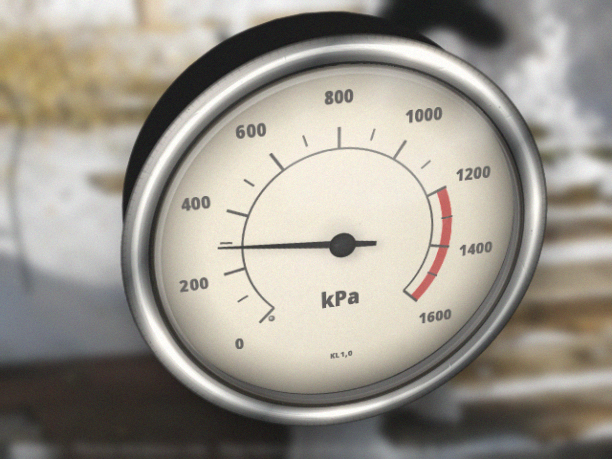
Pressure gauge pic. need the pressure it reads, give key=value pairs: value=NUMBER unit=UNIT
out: value=300 unit=kPa
